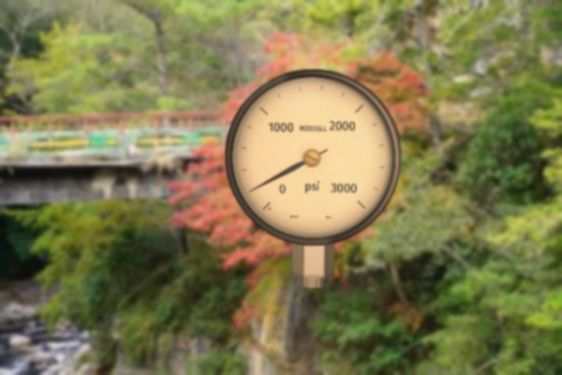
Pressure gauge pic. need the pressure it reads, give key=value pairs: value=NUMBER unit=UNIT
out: value=200 unit=psi
